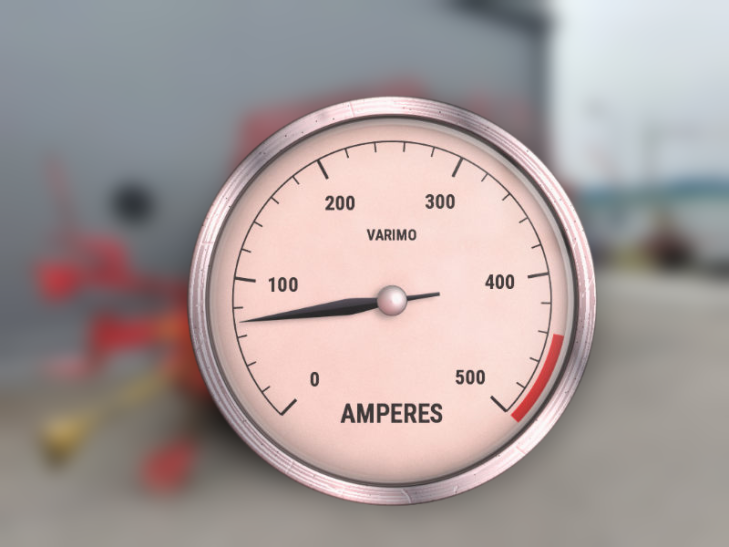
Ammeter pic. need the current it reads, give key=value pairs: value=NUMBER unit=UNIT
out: value=70 unit=A
